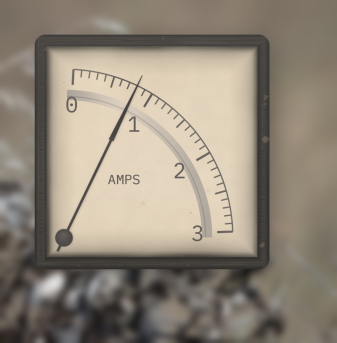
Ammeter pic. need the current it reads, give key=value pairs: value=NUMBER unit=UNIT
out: value=0.8 unit=A
